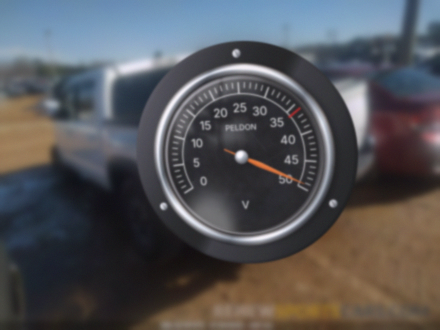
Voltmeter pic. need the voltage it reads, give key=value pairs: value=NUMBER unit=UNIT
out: value=49 unit=V
